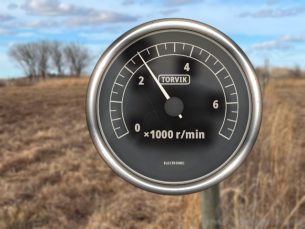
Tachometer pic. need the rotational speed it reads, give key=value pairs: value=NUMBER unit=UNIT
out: value=2500 unit=rpm
